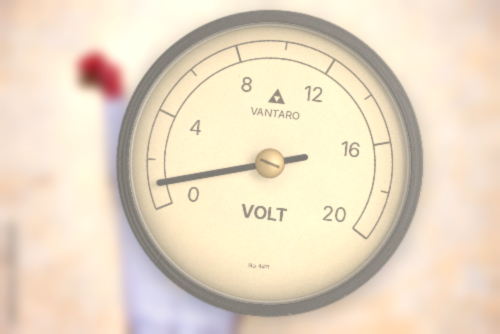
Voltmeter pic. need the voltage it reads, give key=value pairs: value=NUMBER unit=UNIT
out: value=1 unit=V
